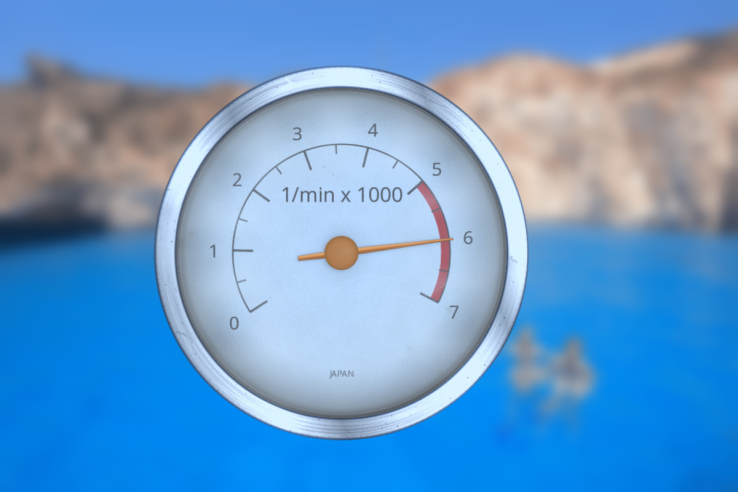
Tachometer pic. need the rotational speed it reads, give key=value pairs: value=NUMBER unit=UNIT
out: value=6000 unit=rpm
